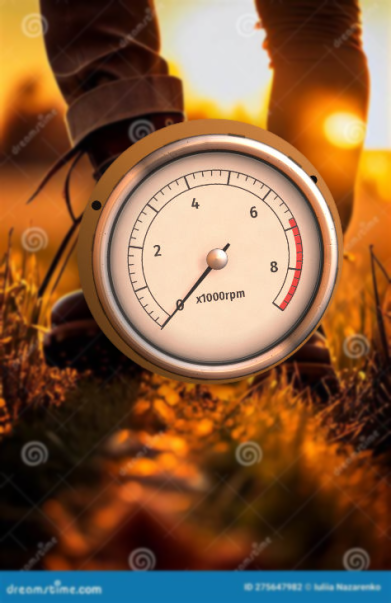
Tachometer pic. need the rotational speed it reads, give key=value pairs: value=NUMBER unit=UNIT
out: value=0 unit=rpm
